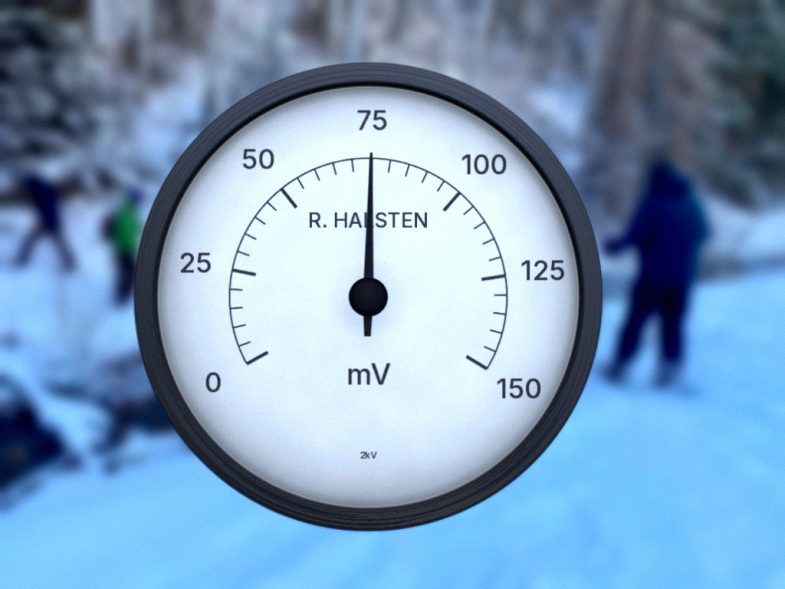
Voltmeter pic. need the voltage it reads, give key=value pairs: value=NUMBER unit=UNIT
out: value=75 unit=mV
